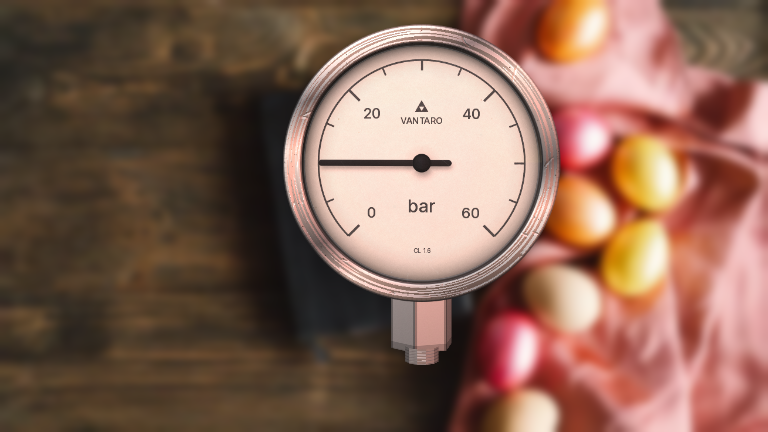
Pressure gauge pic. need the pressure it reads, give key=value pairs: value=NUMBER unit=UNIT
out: value=10 unit=bar
